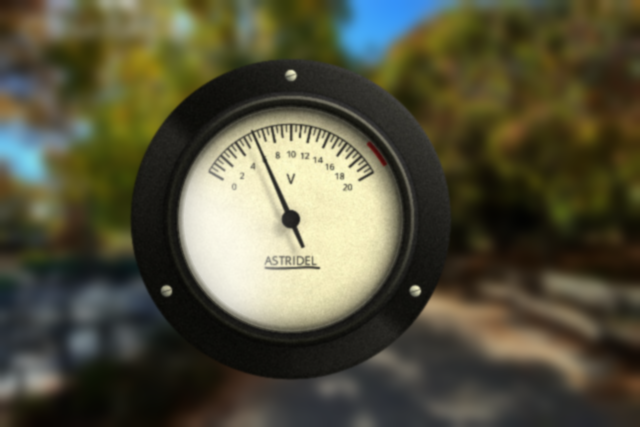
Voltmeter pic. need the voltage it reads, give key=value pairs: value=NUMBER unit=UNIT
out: value=6 unit=V
